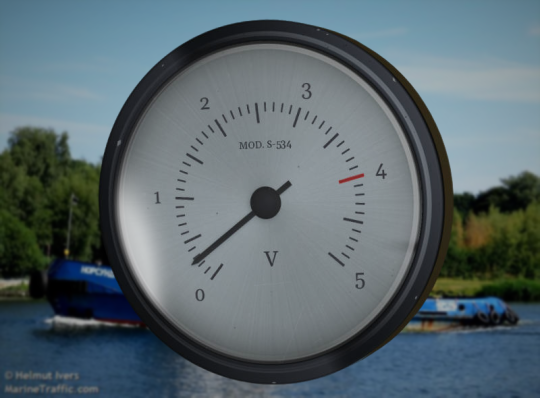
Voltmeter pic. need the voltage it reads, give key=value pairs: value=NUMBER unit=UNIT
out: value=0.25 unit=V
